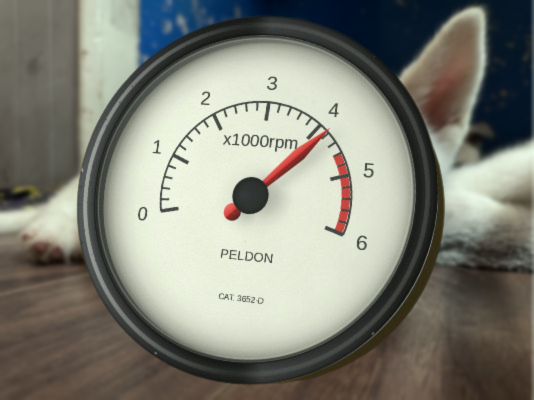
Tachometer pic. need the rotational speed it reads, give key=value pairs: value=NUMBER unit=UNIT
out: value=4200 unit=rpm
